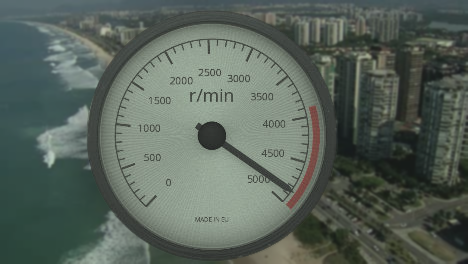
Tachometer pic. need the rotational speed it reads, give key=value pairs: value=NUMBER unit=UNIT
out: value=4850 unit=rpm
